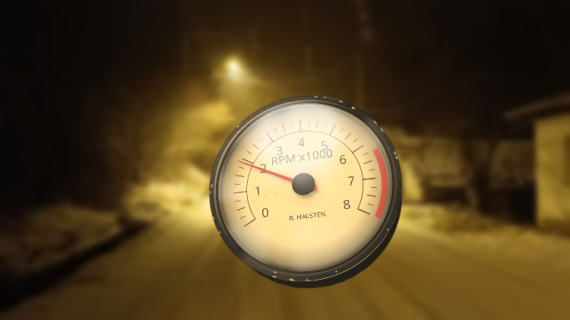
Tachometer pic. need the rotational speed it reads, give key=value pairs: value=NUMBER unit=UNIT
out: value=1875 unit=rpm
